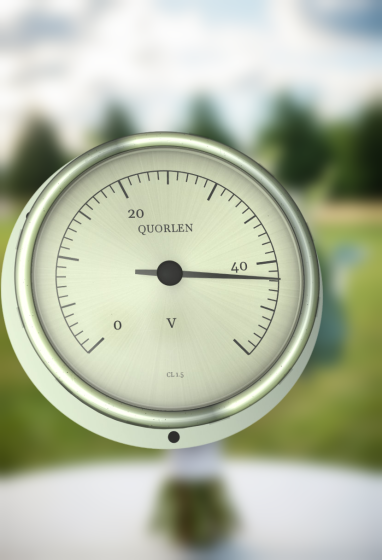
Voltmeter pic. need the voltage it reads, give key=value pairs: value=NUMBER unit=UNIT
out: value=42 unit=V
